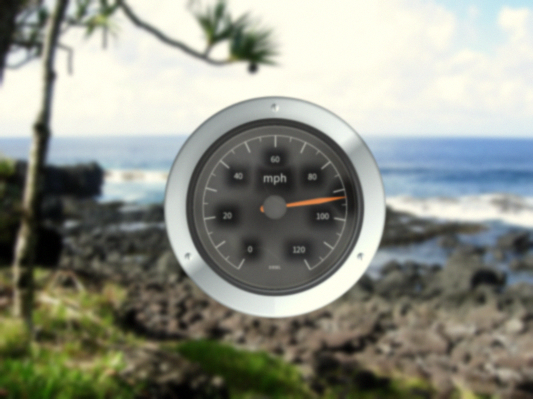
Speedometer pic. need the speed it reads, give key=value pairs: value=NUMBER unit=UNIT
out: value=92.5 unit=mph
